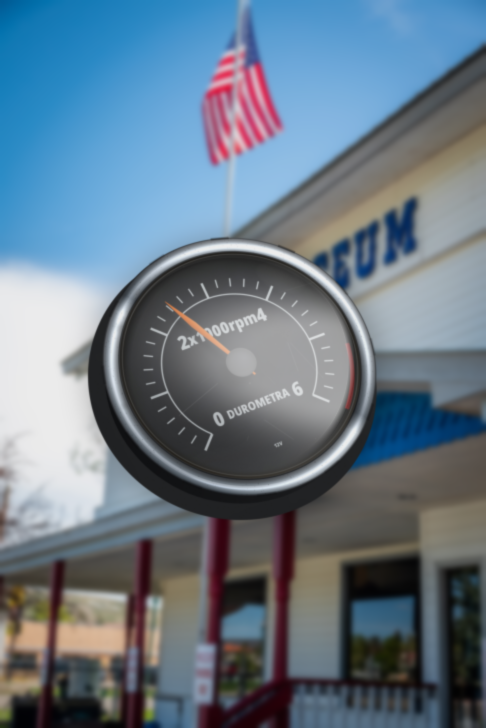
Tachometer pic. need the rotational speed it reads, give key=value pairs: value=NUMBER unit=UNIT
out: value=2400 unit=rpm
